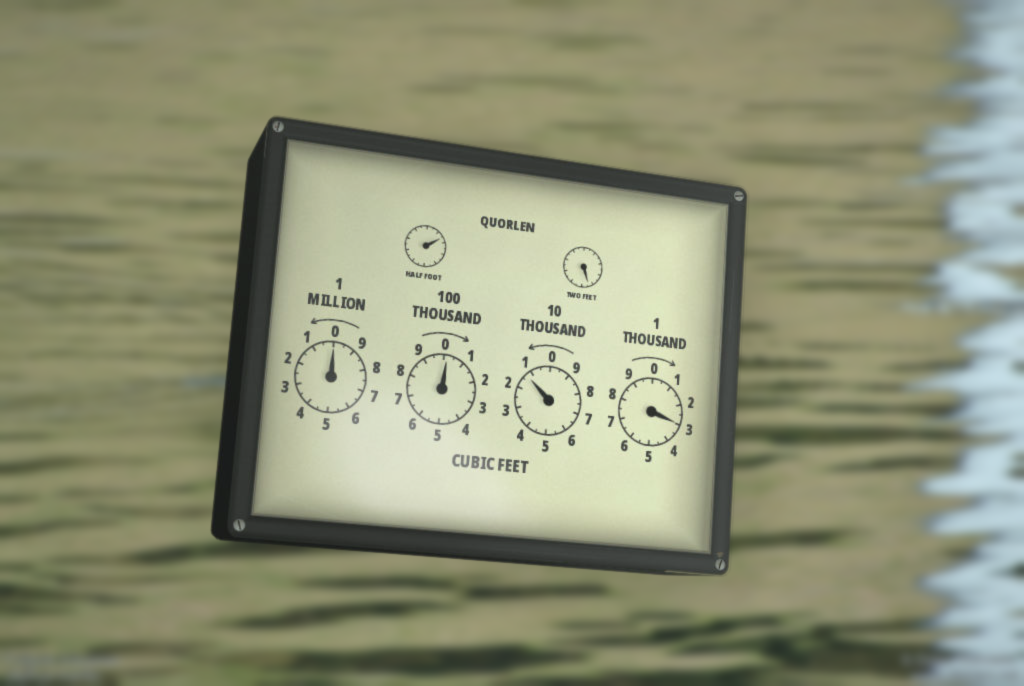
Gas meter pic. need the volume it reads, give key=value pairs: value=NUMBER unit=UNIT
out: value=1300 unit=ft³
